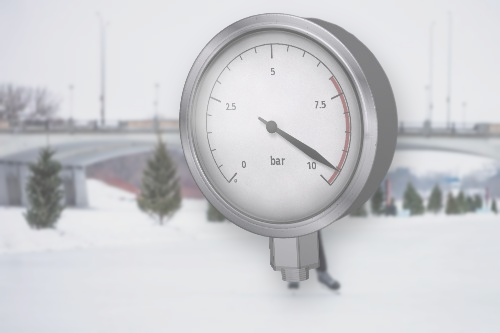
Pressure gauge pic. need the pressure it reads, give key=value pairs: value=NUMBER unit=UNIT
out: value=9.5 unit=bar
